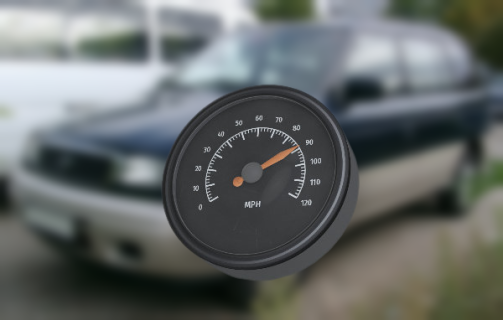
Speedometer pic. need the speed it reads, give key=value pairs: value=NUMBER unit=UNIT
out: value=90 unit=mph
